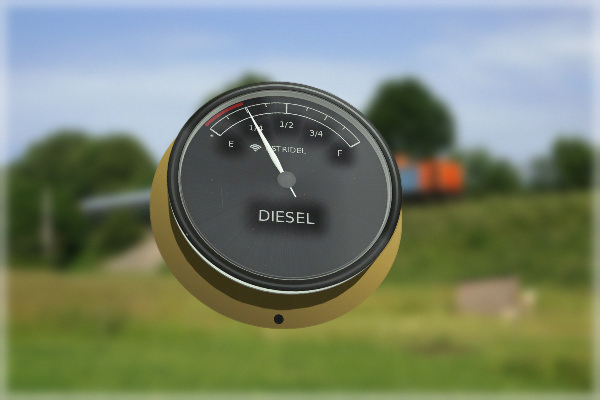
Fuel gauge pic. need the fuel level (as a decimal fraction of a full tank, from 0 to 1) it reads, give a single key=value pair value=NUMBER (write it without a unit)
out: value=0.25
